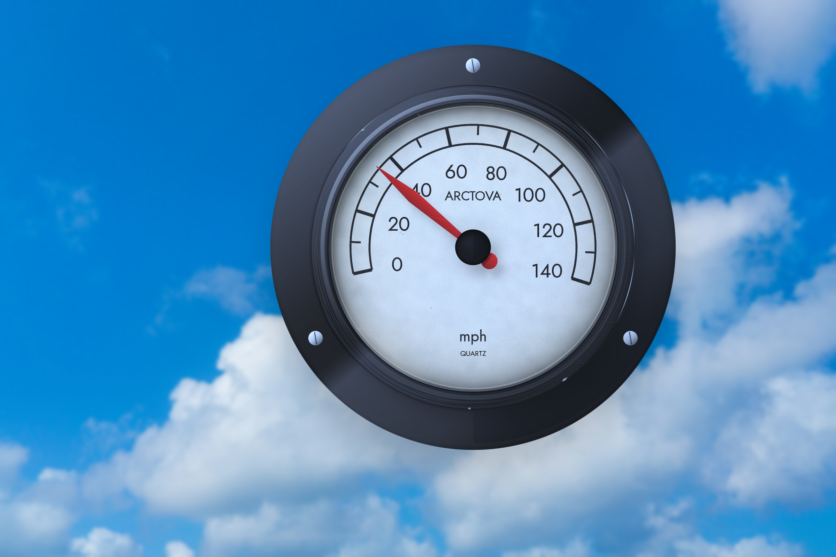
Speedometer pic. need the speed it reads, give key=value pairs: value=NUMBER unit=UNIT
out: value=35 unit=mph
